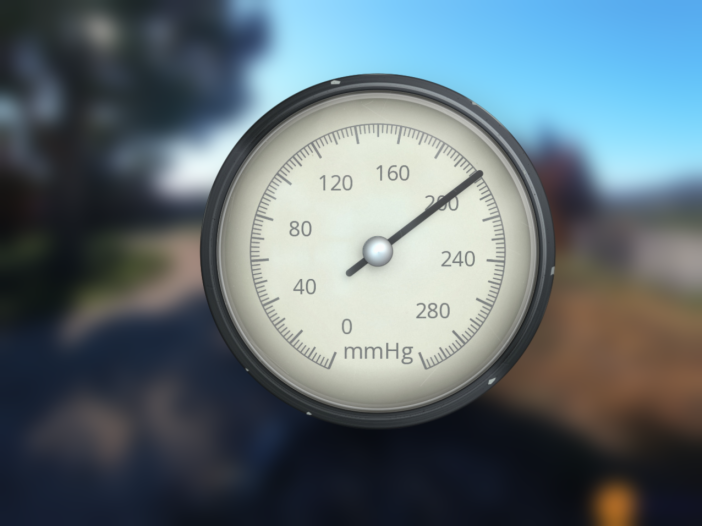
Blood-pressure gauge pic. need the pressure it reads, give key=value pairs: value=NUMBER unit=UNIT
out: value=200 unit=mmHg
